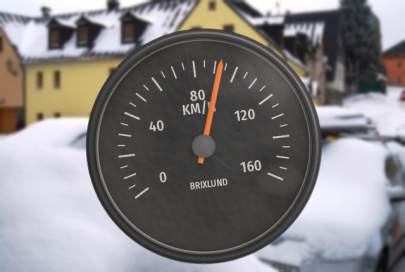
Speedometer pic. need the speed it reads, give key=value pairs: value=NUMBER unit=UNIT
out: value=92.5 unit=km/h
